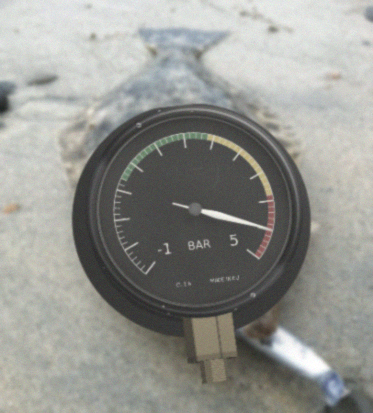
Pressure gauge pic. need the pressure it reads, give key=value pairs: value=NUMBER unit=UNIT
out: value=4.5 unit=bar
